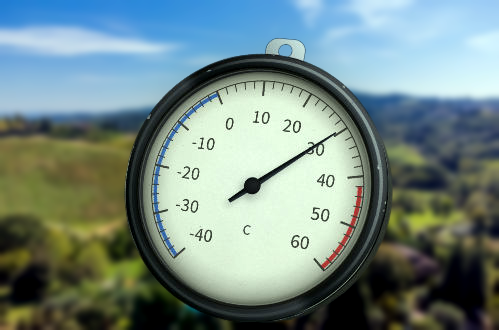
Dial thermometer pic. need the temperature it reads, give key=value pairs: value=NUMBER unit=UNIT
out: value=30 unit=°C
